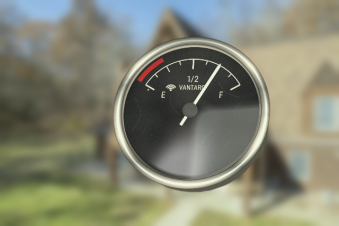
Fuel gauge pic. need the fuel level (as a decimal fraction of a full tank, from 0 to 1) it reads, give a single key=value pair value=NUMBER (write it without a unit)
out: value=0.75
